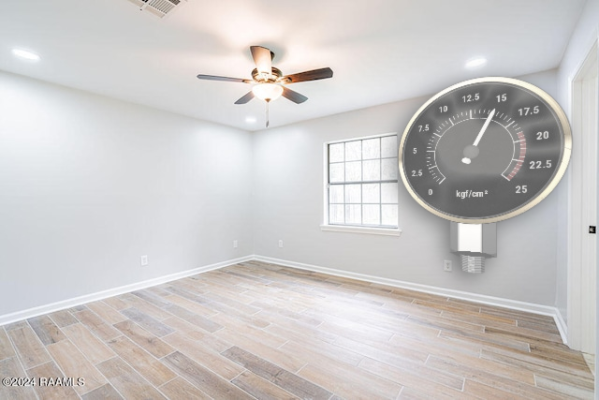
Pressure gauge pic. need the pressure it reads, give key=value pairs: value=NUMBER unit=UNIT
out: value=15 unit=kg/cm²
